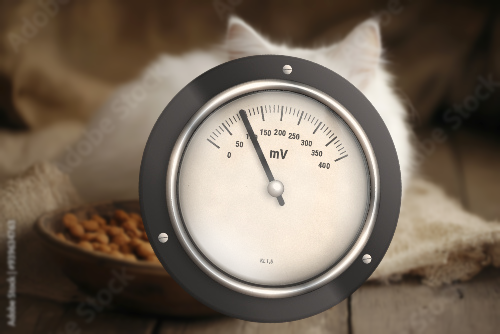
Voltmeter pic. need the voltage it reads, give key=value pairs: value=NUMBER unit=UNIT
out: value=100 unit=mV
